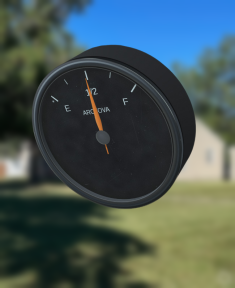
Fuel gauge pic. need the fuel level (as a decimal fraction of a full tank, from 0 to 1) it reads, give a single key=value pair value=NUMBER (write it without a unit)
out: value=0.5
